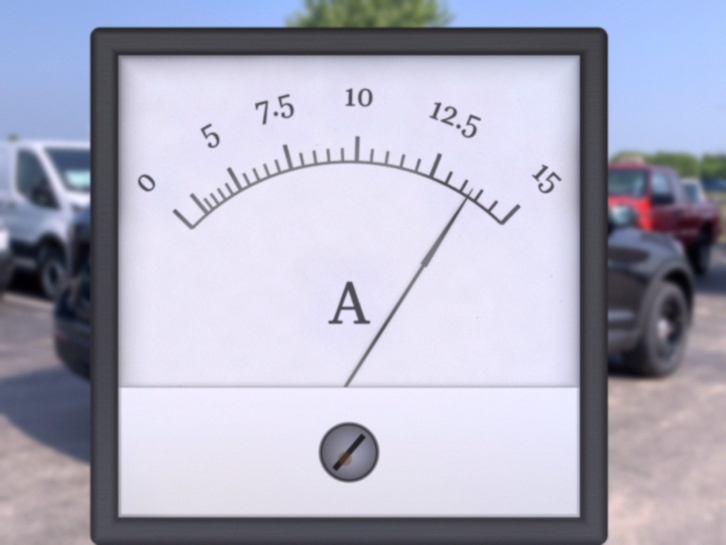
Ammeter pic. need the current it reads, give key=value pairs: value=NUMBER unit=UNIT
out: value=13.75 unit=A
